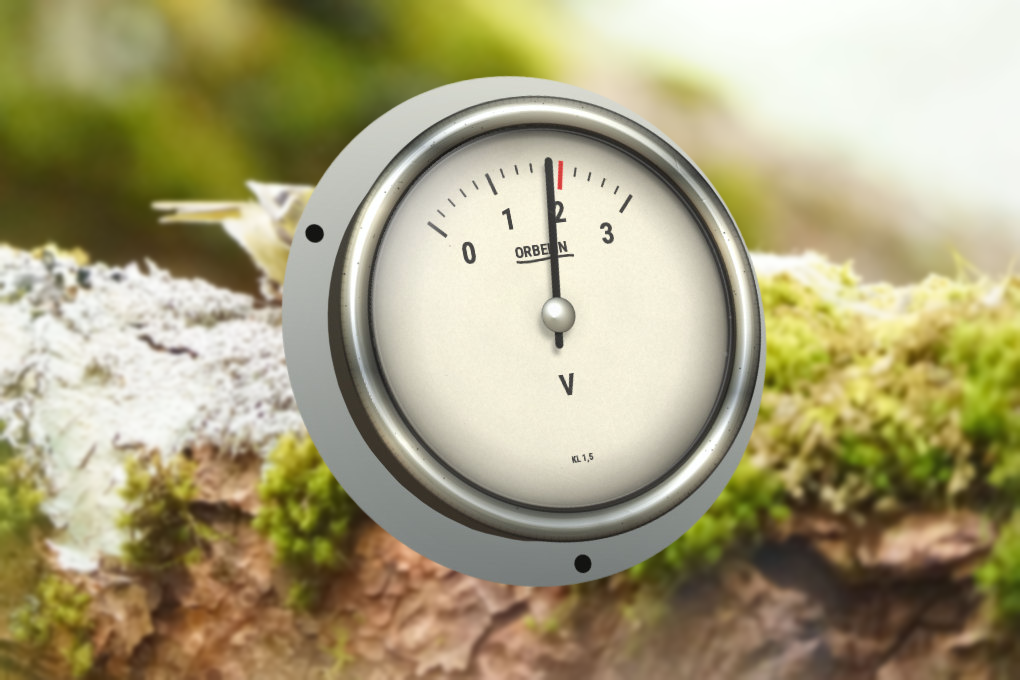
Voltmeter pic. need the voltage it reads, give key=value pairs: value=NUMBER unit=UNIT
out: value=1.8 unit=V
